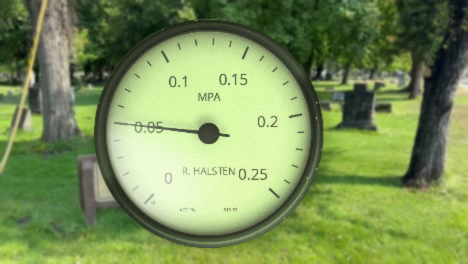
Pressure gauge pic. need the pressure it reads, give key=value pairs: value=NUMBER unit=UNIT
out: value=0.05 unit=MPa
